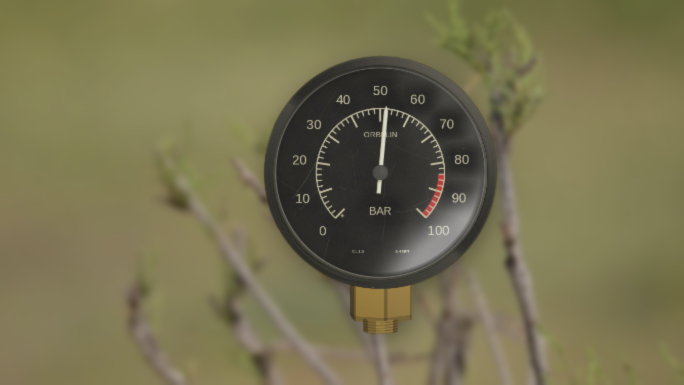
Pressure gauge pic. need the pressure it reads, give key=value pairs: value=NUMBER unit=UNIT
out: value=52 unit=bar
